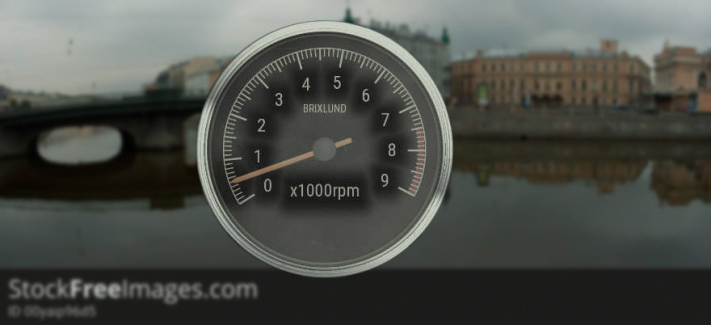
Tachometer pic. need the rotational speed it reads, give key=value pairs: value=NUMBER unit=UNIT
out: value=500 unit=rpm
